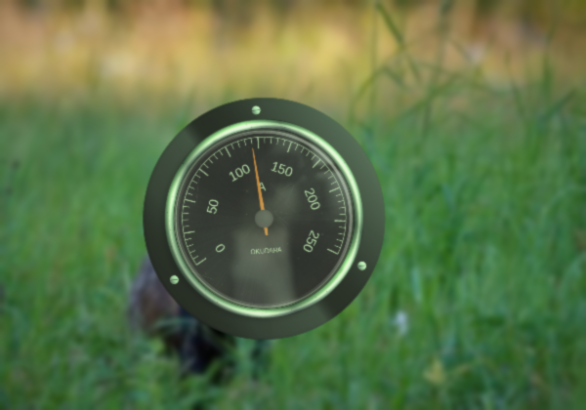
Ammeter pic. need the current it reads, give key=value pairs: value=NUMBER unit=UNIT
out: value=120 unit=A
